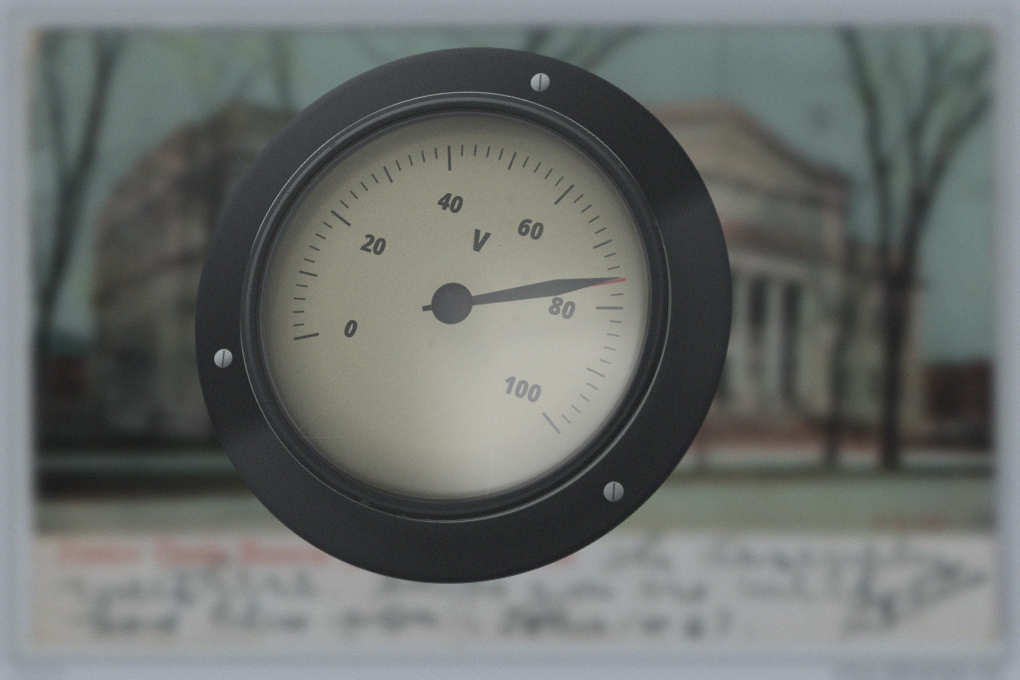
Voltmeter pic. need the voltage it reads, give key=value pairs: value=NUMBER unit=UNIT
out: value=76 unit=V
